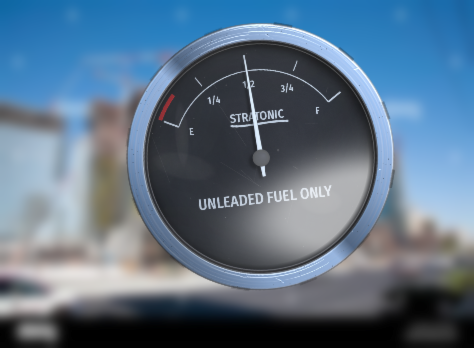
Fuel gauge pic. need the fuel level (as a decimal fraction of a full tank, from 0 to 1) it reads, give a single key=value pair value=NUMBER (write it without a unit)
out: value=0.5
